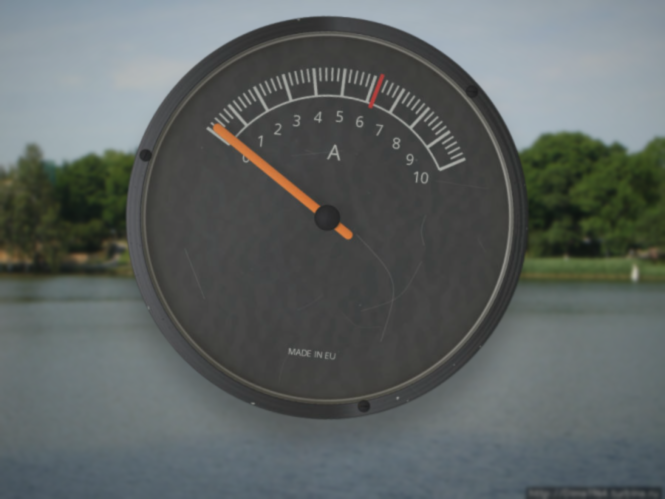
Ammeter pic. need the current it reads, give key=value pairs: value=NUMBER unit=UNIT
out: value=0.2 unit=A
